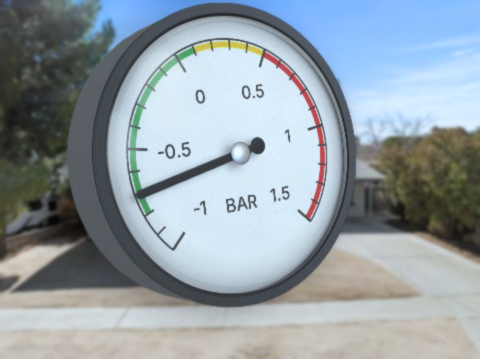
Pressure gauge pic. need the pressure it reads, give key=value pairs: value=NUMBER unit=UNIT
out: value=-0.7 unit=bar
